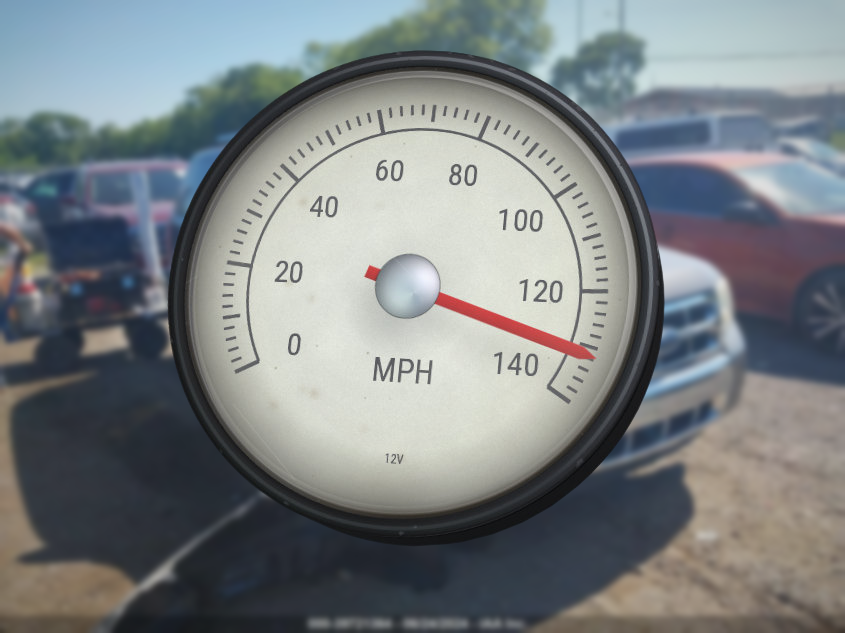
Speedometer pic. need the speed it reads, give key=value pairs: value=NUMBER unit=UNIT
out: value=132 unit=mph
